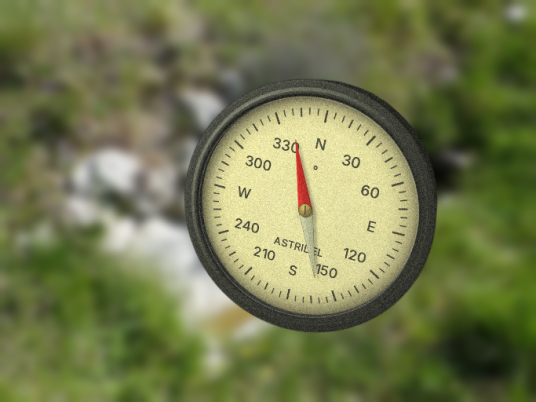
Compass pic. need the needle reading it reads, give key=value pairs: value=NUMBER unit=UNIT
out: value=340 unit=°
